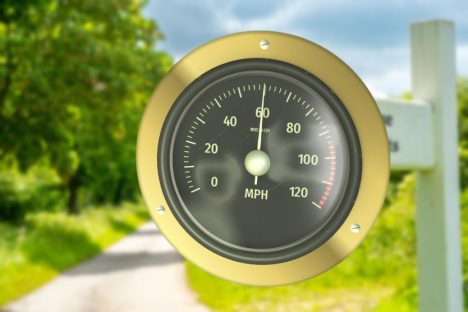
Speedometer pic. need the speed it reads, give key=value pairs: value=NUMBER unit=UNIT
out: value=60 unit=mph
